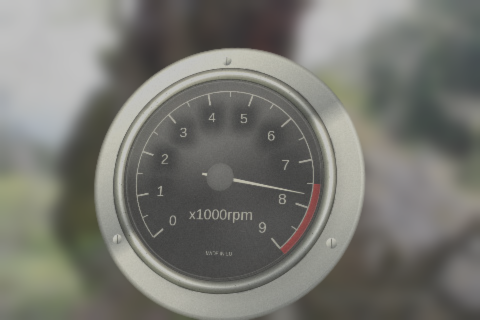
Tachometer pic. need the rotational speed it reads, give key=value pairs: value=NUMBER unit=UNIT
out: value=7750 unit=rpm
